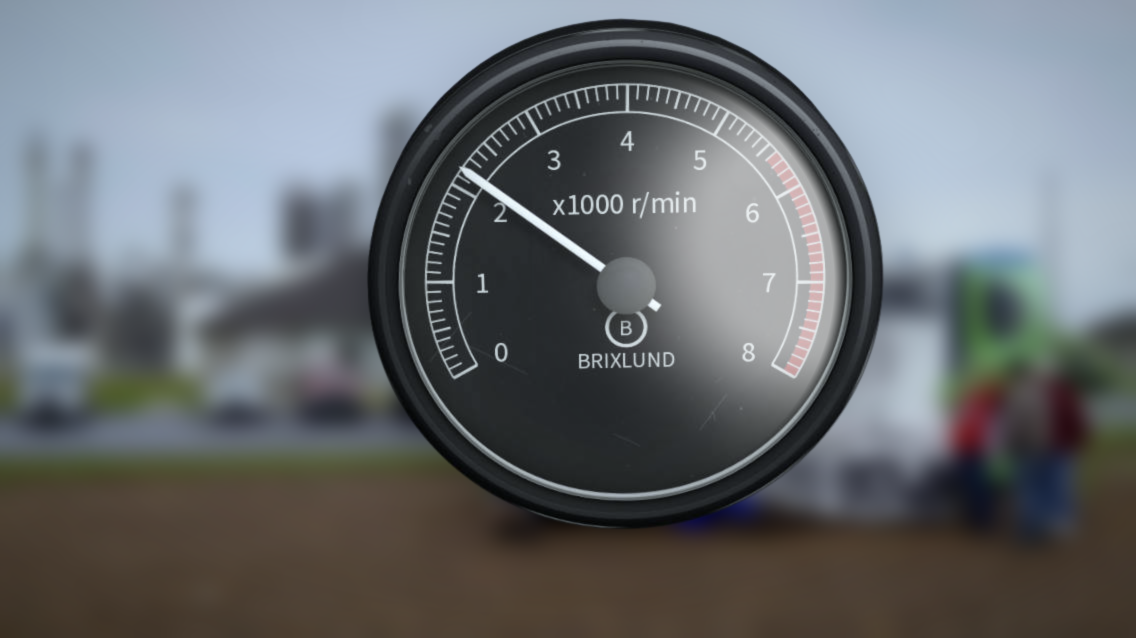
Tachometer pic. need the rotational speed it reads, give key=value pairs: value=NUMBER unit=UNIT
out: value=2200 unit=rpm
